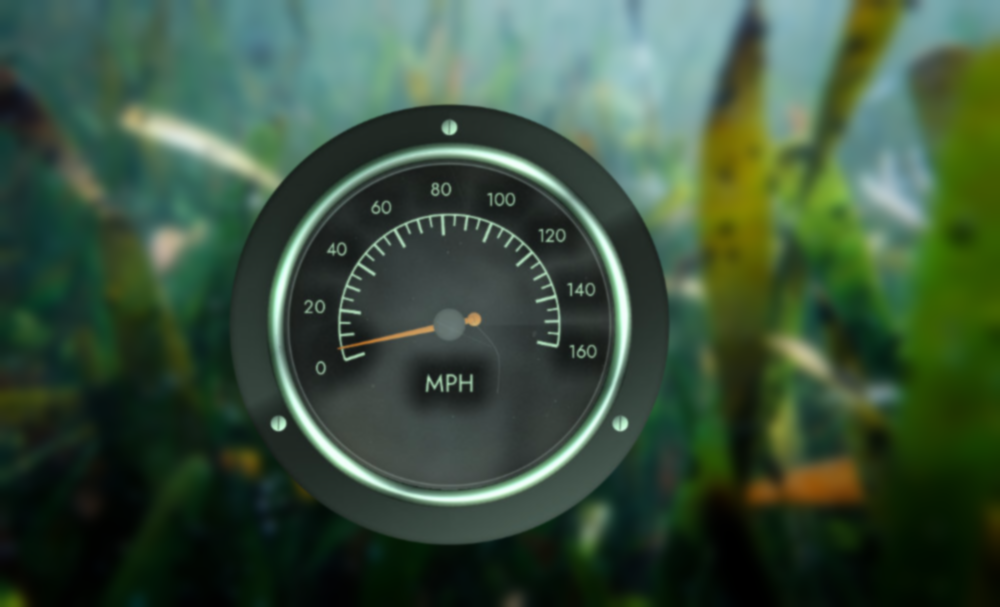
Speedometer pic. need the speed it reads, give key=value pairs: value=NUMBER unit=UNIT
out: value=5 unit=mph
